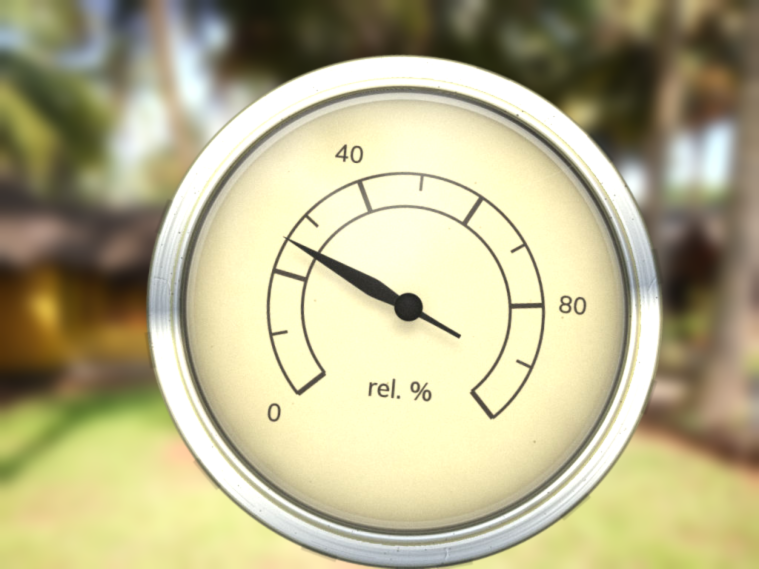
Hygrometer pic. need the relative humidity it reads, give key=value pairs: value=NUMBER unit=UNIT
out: value=25 unit=%
